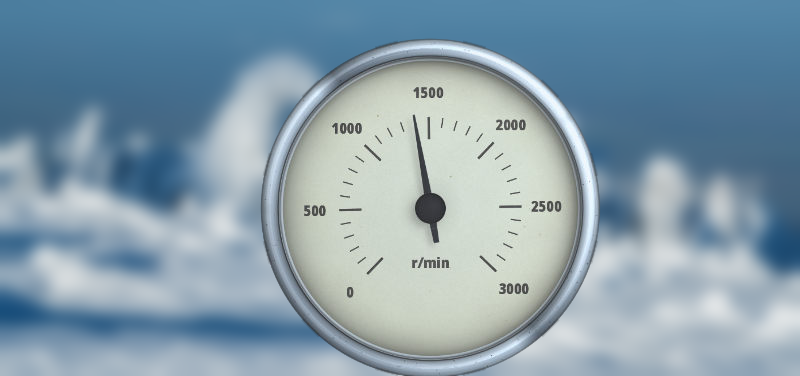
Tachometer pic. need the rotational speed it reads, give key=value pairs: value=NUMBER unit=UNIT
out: value=1400 unit=rpm
